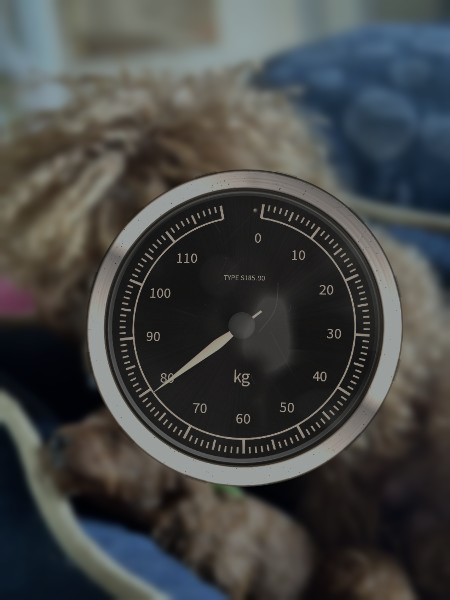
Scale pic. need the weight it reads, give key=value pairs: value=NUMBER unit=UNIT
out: value=79 unit=kg
